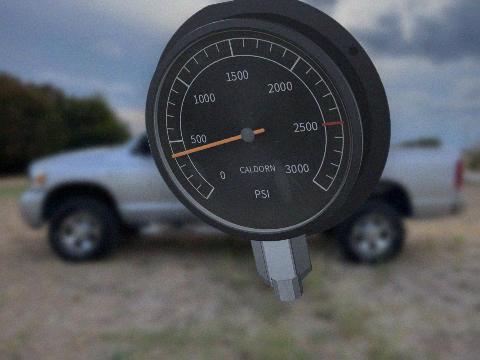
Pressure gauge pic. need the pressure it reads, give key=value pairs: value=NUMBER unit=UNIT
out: value=400 unit=psi
